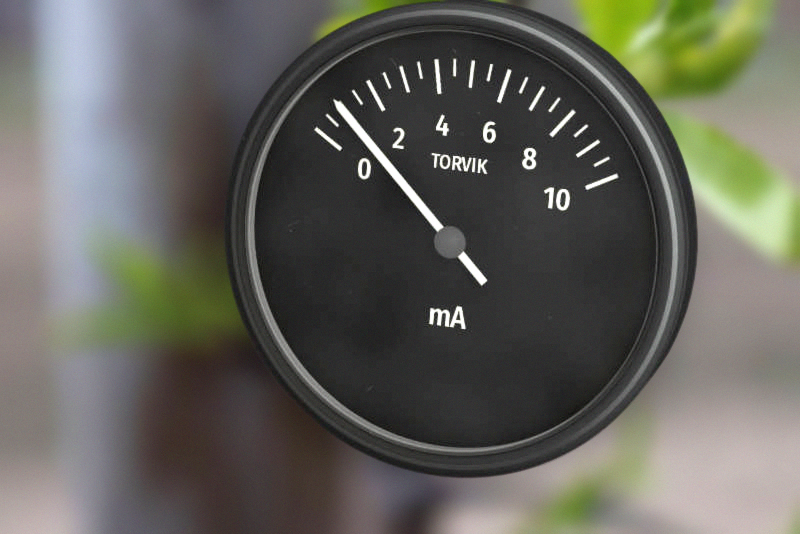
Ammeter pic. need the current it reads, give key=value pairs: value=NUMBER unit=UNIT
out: value=1 unit=mA
